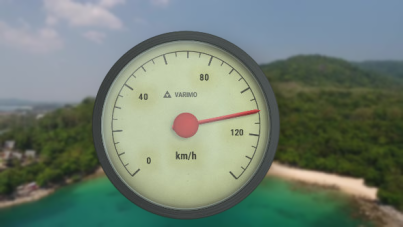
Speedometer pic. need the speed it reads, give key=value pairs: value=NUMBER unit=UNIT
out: value=110 unit=km/h
